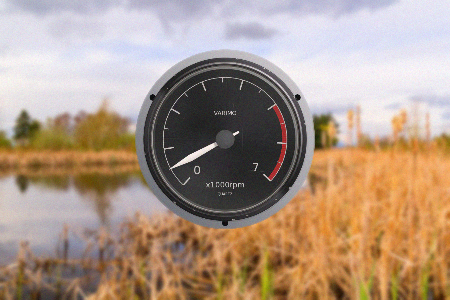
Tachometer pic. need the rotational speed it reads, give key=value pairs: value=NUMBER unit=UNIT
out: value=500 unit=rpm
